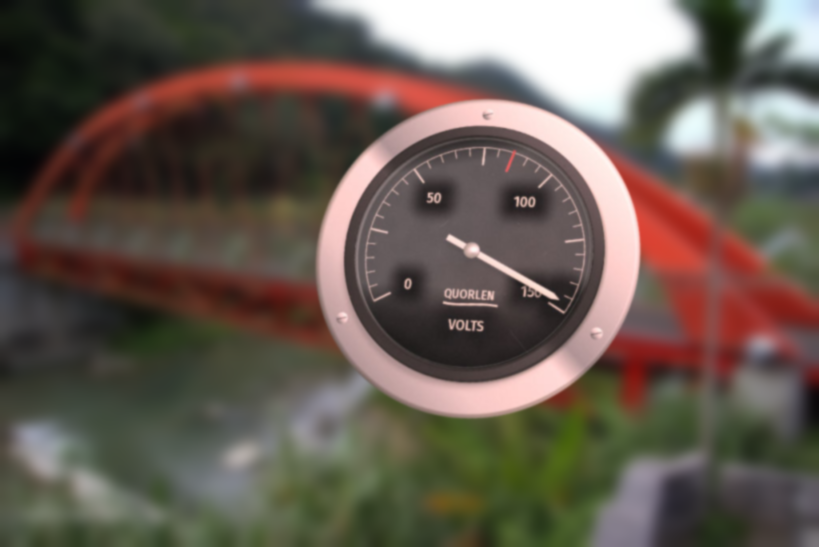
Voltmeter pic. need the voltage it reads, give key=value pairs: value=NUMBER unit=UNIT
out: value=147.5 unit=V
